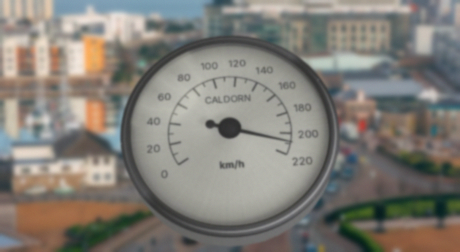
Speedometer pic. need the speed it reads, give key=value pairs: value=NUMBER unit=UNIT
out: value=210 unit=km/h
